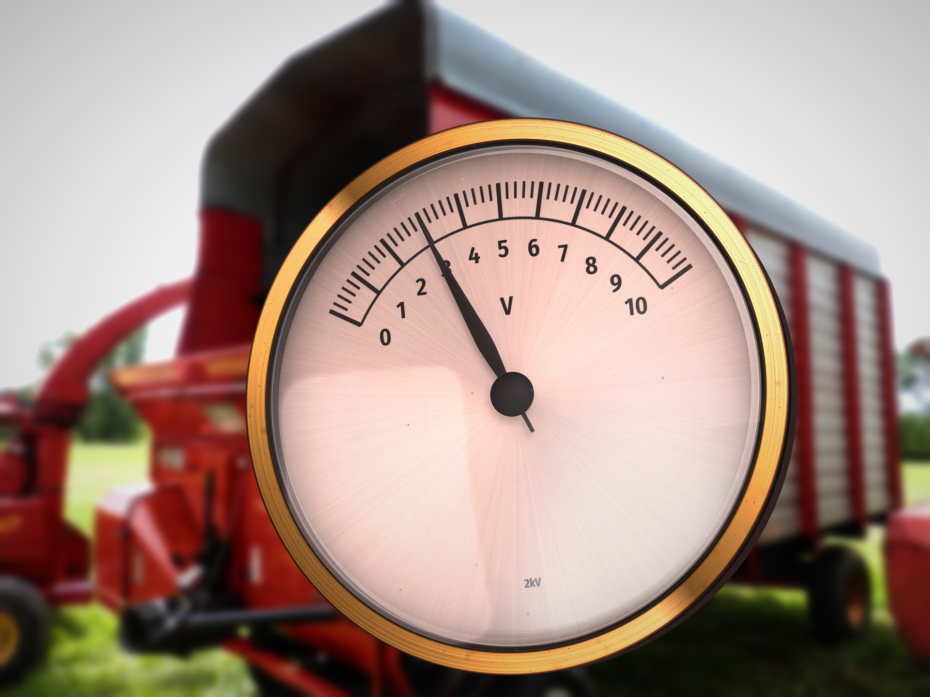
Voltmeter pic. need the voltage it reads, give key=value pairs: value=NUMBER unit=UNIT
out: value=3 unit=V
